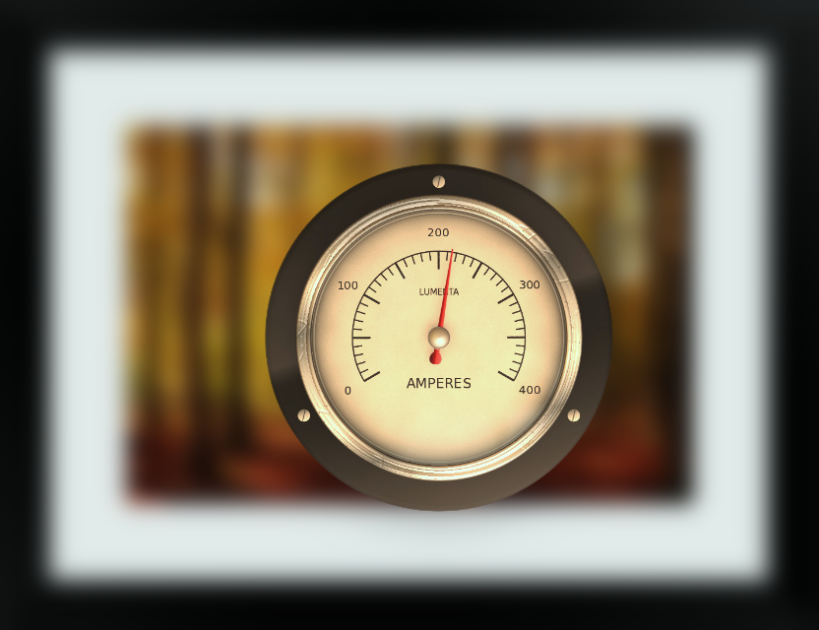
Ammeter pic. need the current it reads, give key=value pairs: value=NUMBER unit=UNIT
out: value=215 unit=A
